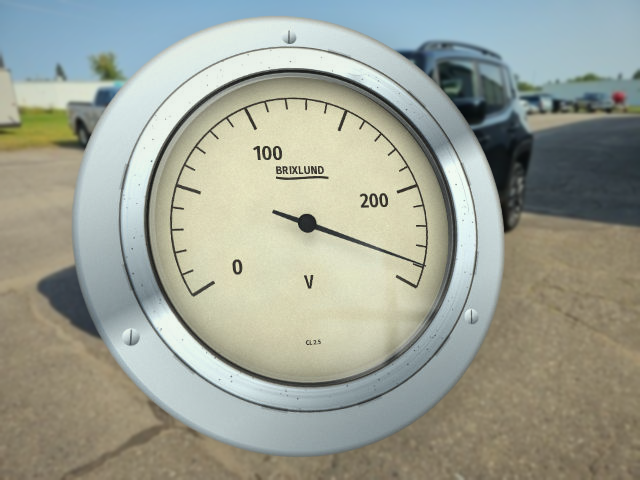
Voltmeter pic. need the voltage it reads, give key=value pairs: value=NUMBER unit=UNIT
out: value=240 unit=V
